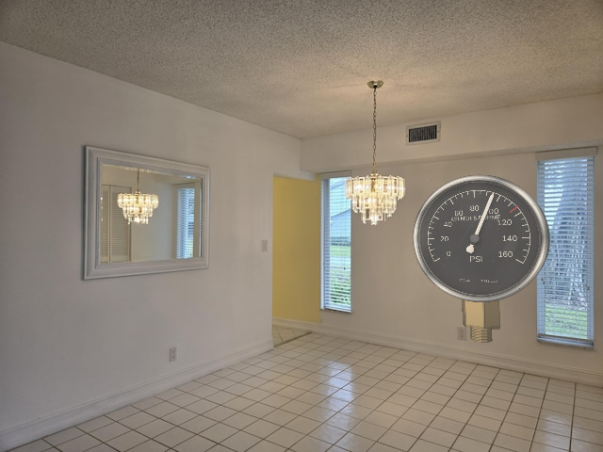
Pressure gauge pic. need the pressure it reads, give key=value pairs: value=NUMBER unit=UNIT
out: value=95 unit=psi
